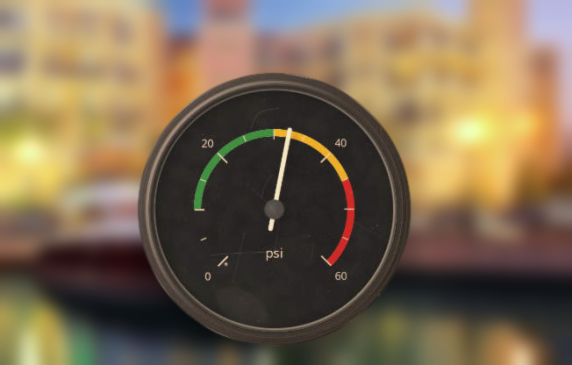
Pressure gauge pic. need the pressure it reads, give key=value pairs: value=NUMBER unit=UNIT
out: value=32.5 unit=psi
